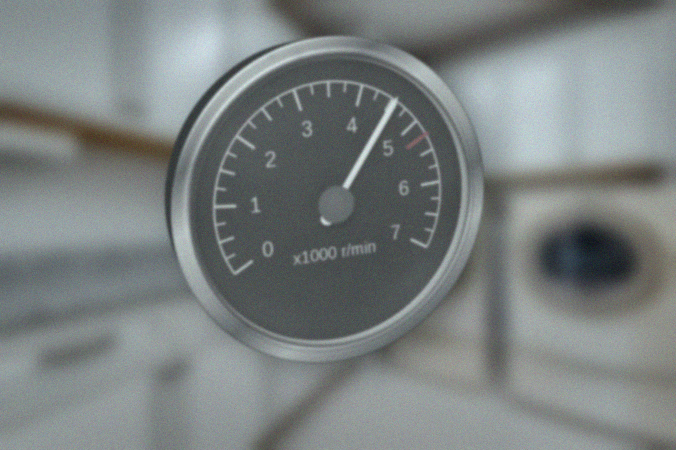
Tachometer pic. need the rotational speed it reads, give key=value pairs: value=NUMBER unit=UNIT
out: value=4500 unit=rpm
